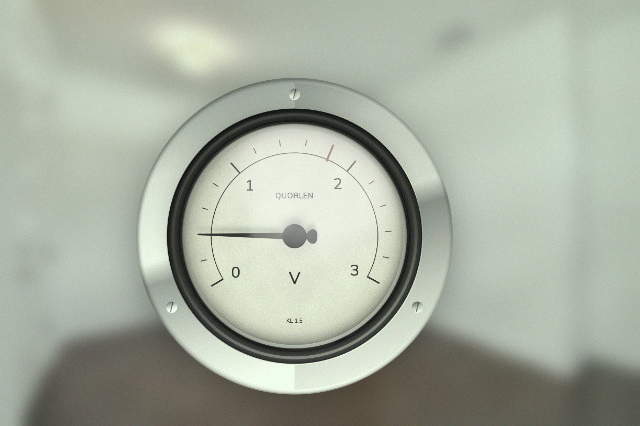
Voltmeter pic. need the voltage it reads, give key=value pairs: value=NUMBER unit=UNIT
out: value=0.4 unit=V
